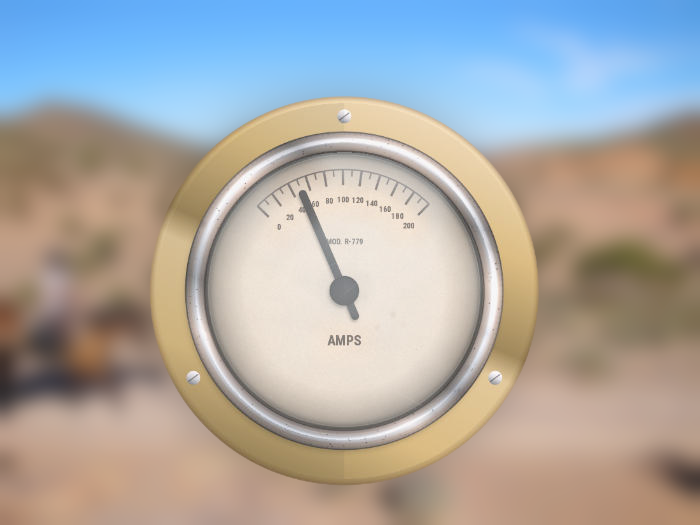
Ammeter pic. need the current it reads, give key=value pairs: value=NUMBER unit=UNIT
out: value=50 unit=A
